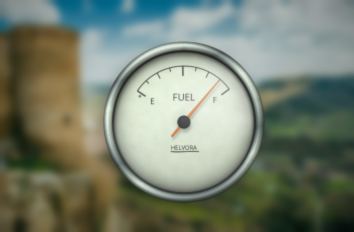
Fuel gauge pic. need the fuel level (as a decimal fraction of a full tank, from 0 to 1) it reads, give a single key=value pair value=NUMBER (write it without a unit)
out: value=0.875
